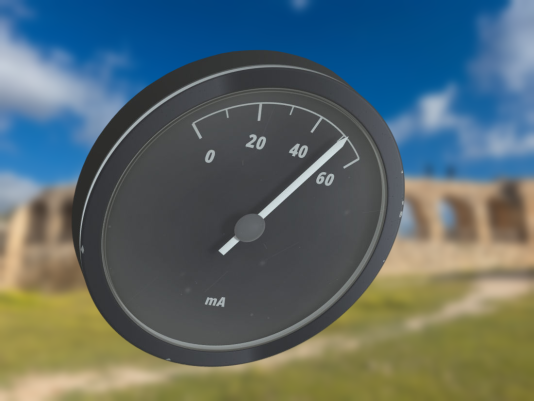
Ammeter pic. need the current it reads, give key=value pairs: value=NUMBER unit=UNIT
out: value=50 unit=mA
